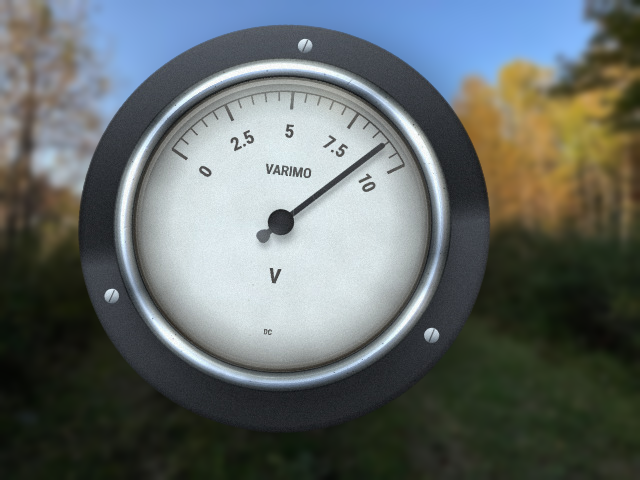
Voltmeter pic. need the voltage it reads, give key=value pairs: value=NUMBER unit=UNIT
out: value=9 unit=V
